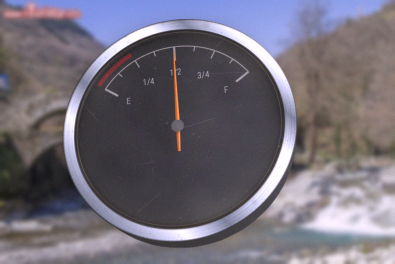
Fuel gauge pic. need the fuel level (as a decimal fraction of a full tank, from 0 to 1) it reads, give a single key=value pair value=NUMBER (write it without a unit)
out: value=0.5
